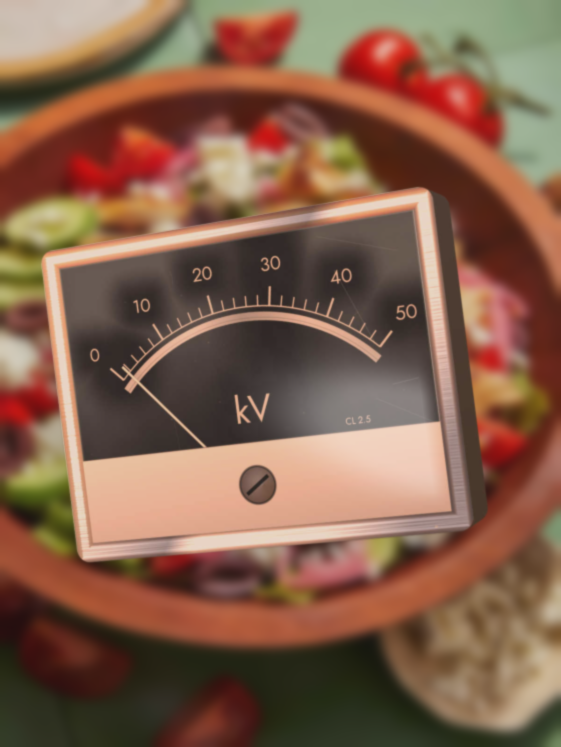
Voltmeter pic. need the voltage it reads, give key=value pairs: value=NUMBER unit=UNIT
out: value=2 unit=kV
